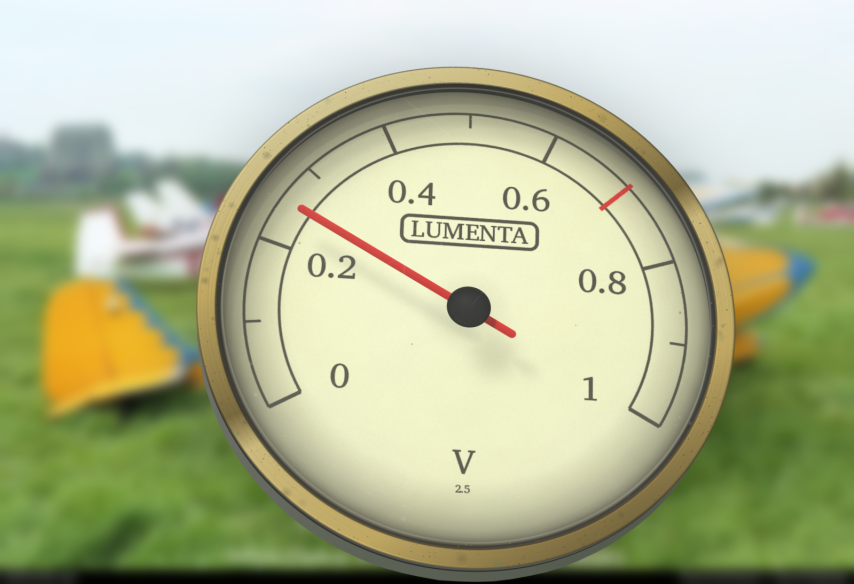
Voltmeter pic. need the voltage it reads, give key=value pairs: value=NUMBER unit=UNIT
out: value=0.25 unit=V
